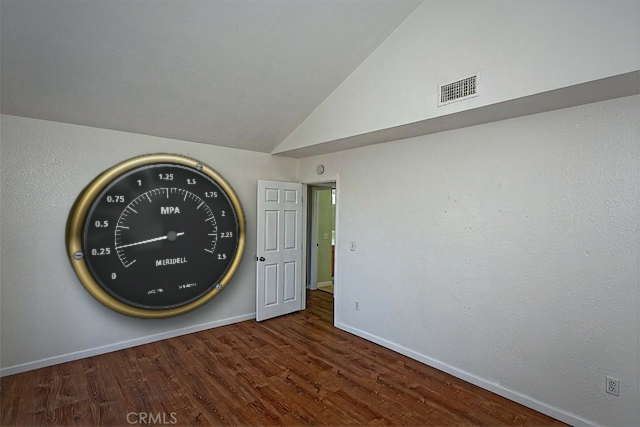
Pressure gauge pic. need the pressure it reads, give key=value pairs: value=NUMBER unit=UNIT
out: value=0.25 unit=MPa
